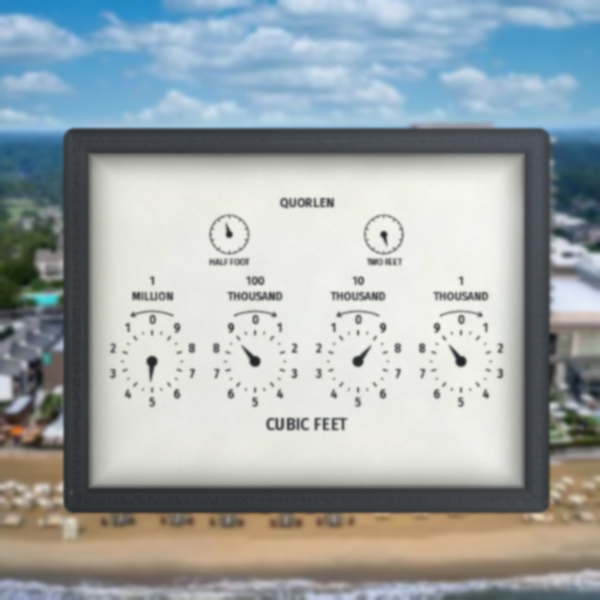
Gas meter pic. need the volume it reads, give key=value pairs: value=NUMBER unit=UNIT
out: value=488900 unit=ft³
